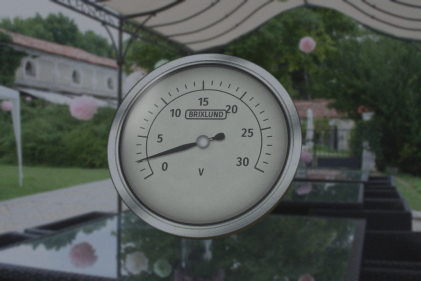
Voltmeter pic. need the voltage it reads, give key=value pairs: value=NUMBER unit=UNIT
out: value=2 unit=V
